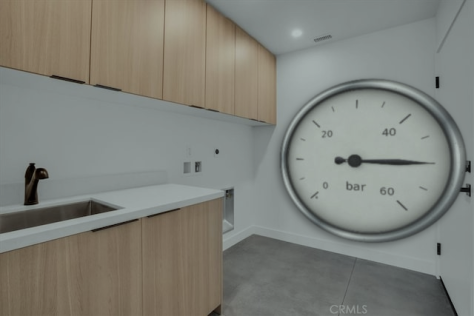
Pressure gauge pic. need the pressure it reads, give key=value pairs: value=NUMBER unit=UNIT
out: value=50 unit=bar
